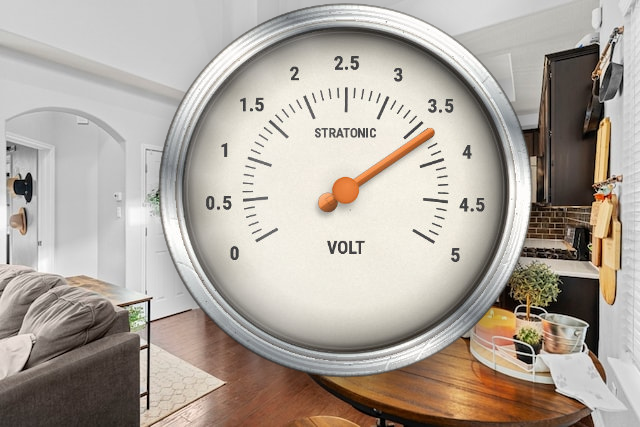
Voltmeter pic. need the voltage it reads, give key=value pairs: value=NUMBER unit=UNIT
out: value=3.65 unit=V
